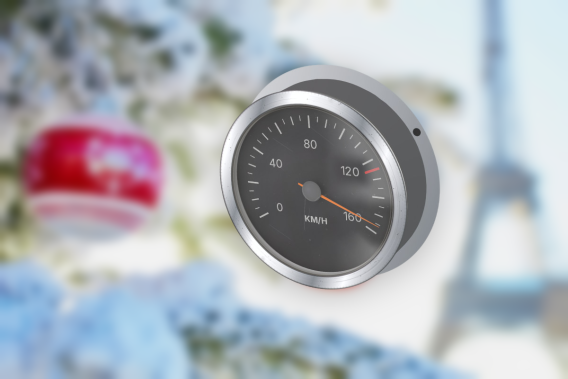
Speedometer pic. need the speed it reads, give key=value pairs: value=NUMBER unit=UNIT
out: value=155 unit=km/h
